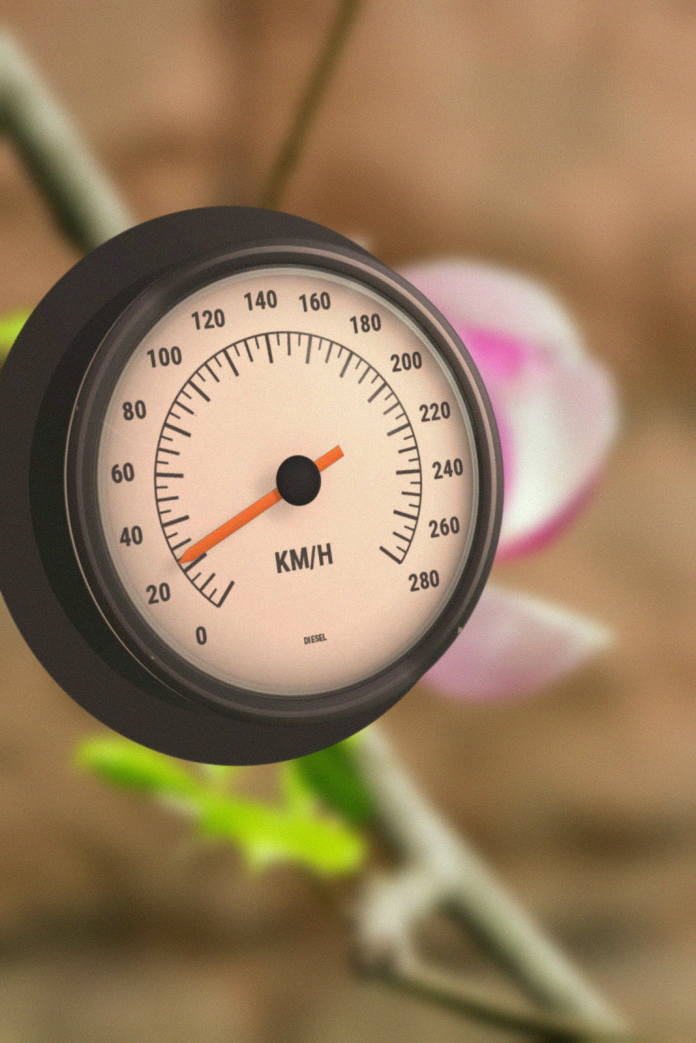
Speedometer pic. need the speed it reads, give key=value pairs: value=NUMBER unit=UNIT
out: value=25 unit=km/h
